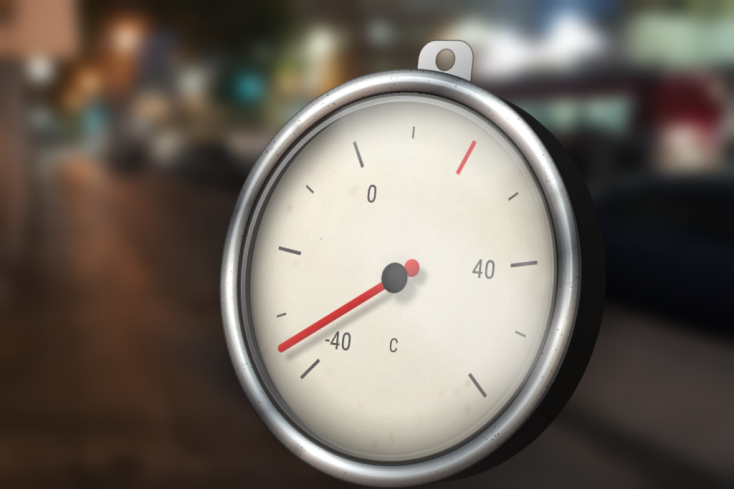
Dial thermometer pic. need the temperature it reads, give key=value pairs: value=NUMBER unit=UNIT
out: value=-35 unit=°C
